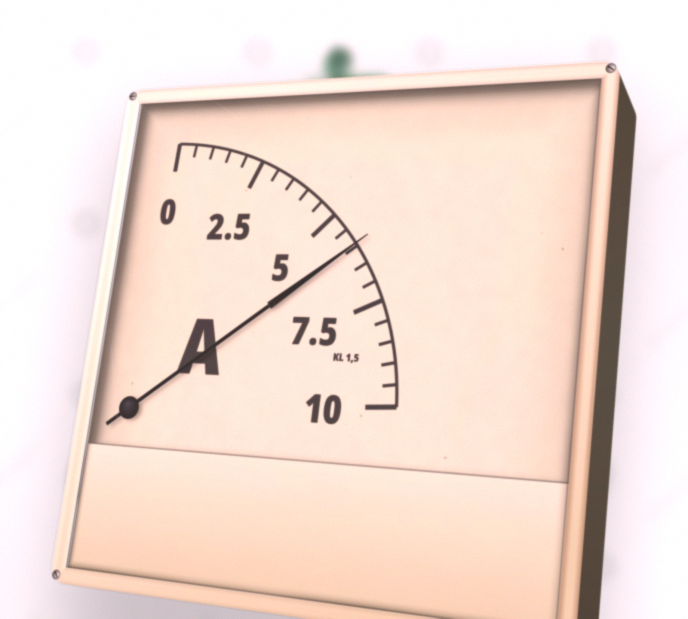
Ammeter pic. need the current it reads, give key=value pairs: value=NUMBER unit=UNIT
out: value=6 unit=A
